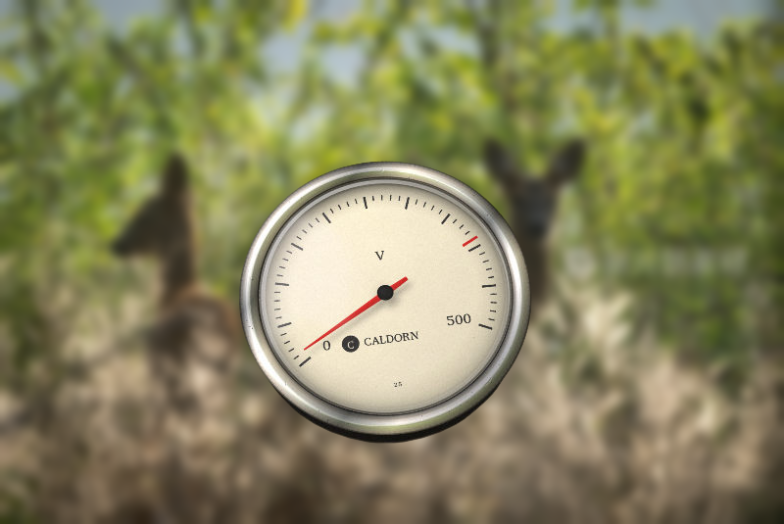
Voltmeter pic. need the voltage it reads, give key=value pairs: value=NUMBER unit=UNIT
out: value=10 unit=V
